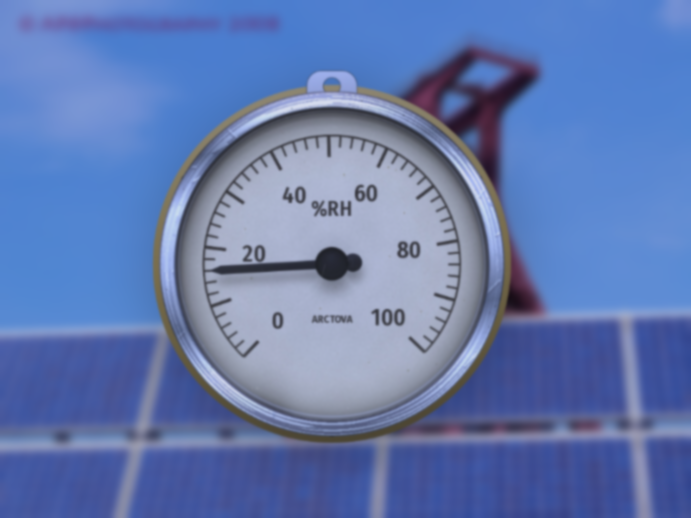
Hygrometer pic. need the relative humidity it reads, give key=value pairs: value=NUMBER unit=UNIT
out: value=16 unit=%
